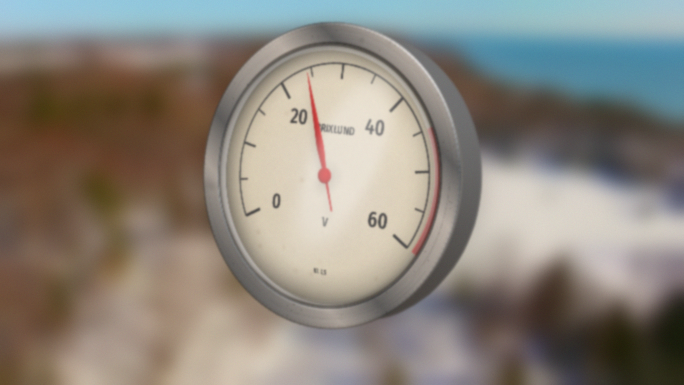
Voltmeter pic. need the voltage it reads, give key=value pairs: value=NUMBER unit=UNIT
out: value=25 unit=V
